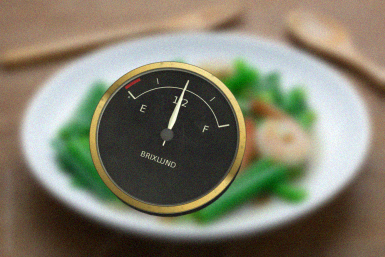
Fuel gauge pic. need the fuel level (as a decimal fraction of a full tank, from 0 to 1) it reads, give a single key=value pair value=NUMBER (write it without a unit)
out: value=0.5
